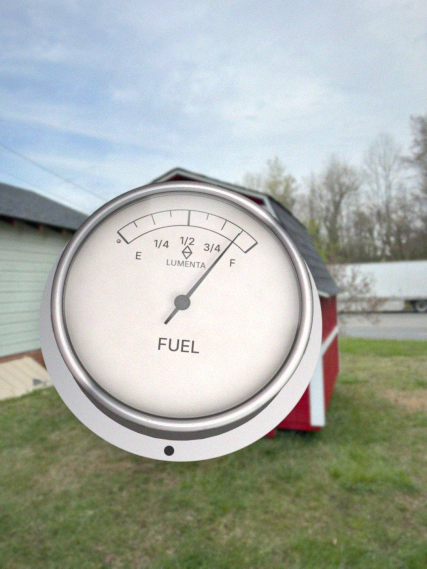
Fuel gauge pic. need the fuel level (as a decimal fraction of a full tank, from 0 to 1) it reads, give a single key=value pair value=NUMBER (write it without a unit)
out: value=0.875
